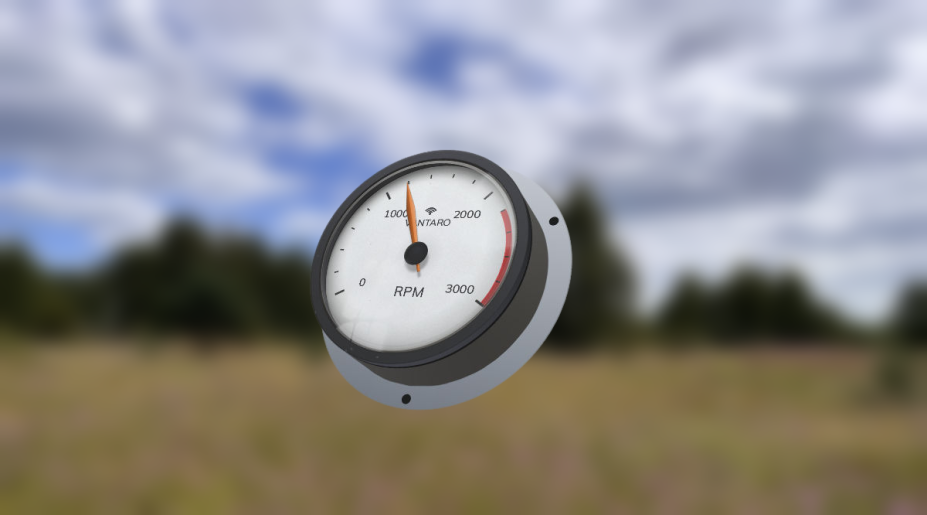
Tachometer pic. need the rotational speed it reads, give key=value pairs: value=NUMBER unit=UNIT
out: value=1200 unit=rpm
